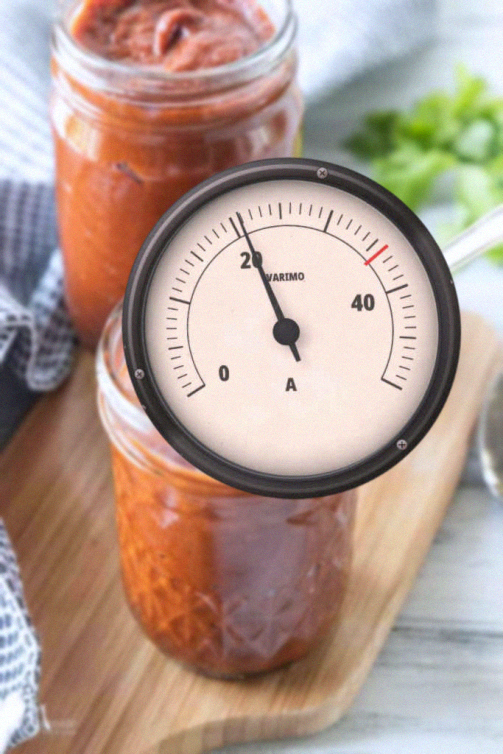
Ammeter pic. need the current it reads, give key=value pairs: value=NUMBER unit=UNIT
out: value=21 unit=A
